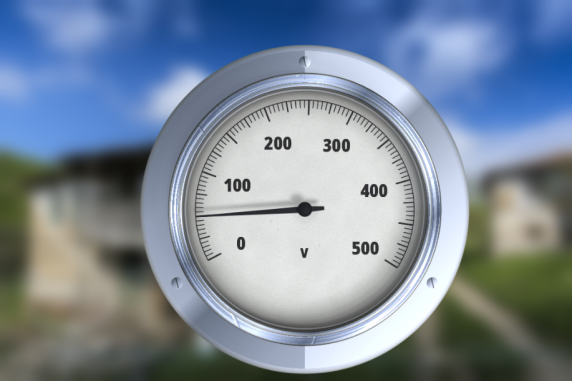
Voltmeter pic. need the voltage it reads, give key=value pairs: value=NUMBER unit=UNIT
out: value=50 unit=V
